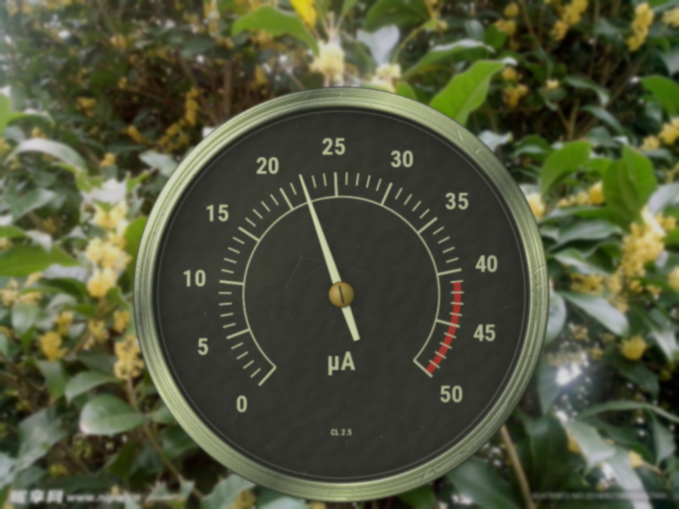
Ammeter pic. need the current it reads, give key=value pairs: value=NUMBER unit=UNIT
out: value=22 unit=µA
